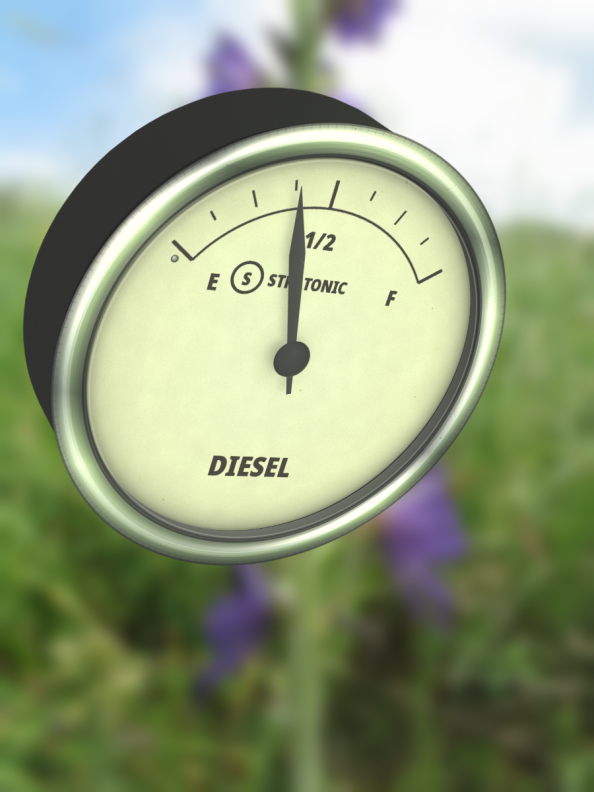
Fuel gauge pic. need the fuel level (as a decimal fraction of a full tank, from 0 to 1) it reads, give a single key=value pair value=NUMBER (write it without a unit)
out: value=0.375
